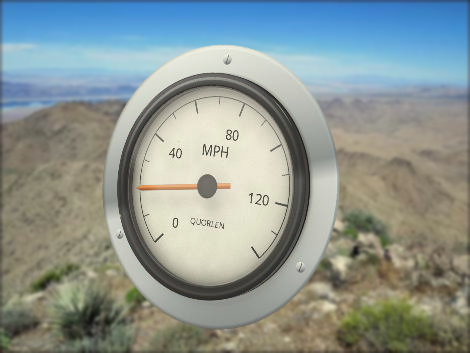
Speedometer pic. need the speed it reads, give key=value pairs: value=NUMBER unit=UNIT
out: value=20 unit=mph
